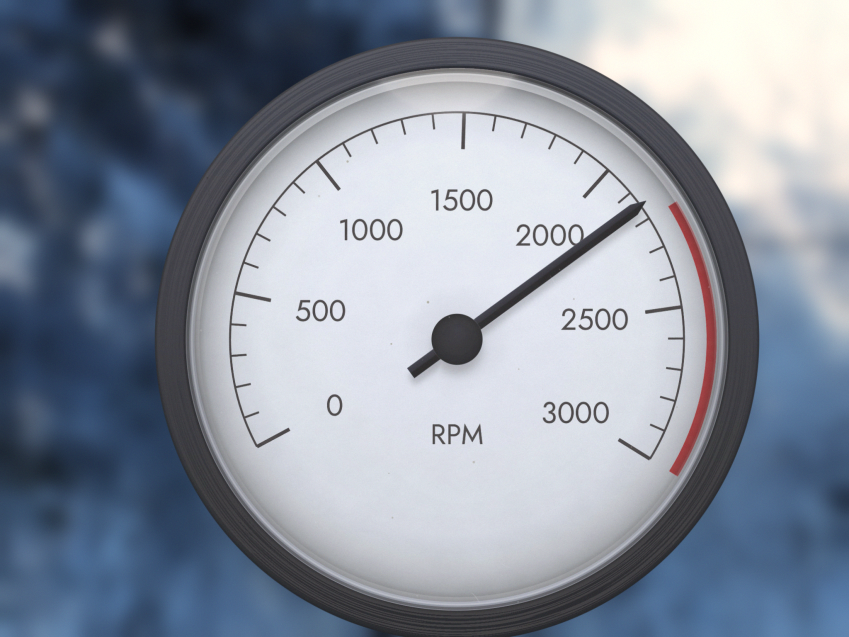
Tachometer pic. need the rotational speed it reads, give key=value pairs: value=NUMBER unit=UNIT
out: value=2150 unit=rpm
